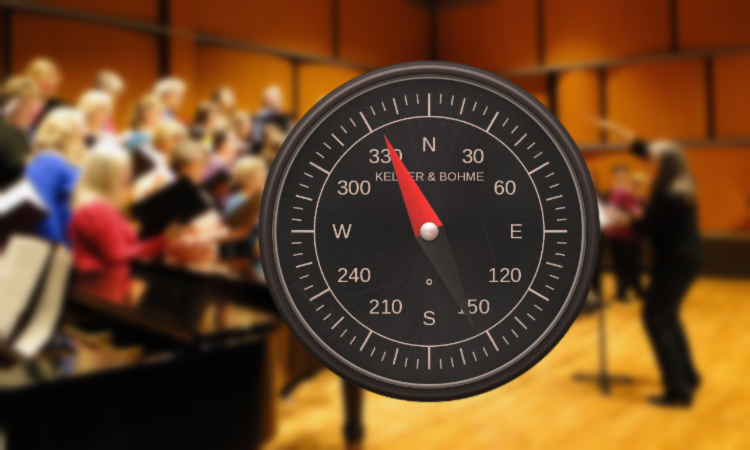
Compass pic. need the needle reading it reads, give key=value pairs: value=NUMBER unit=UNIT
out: value=335 unit=°
